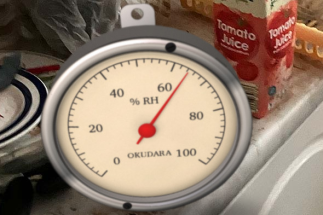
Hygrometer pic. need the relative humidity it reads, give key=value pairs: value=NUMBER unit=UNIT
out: value=64 unit=%
